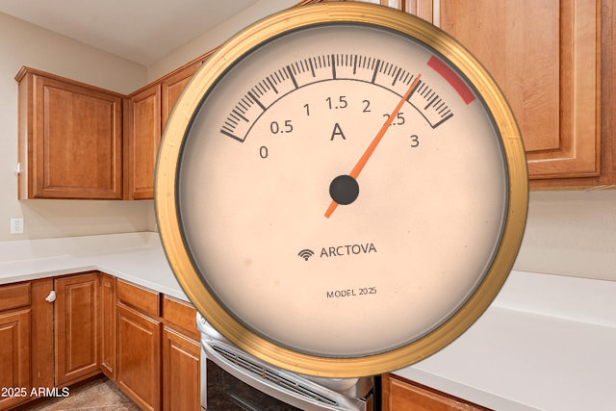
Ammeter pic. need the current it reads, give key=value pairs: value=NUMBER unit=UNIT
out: value=2.45 unit=A
